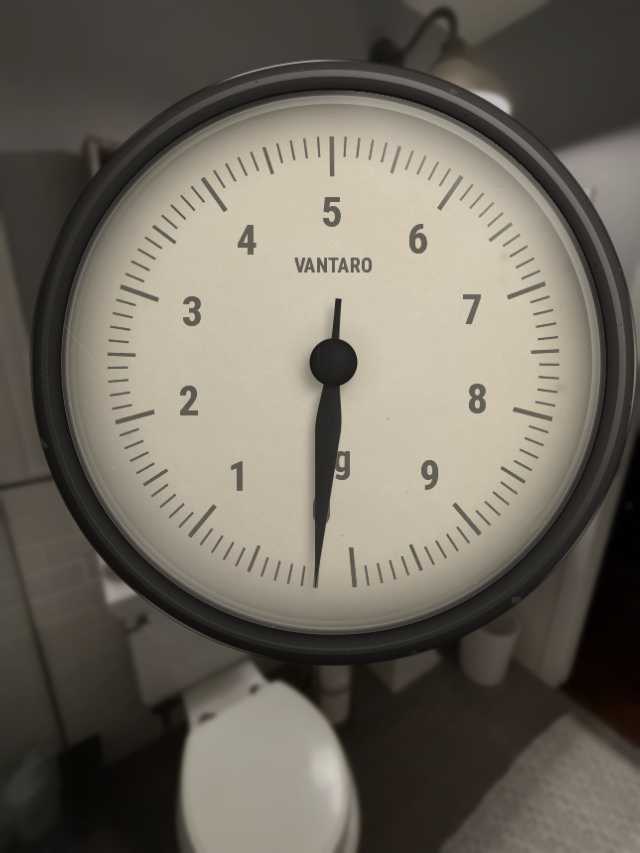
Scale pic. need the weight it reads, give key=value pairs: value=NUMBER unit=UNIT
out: value=0 unit=kg
